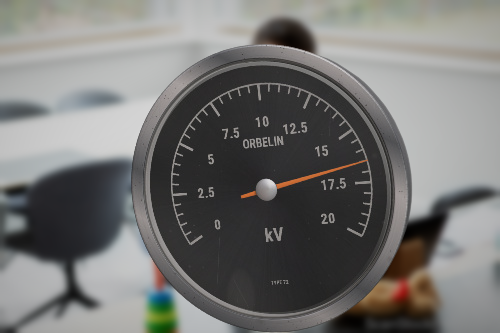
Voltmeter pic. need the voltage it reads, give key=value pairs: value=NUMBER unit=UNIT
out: value=16.5 unit=kV
